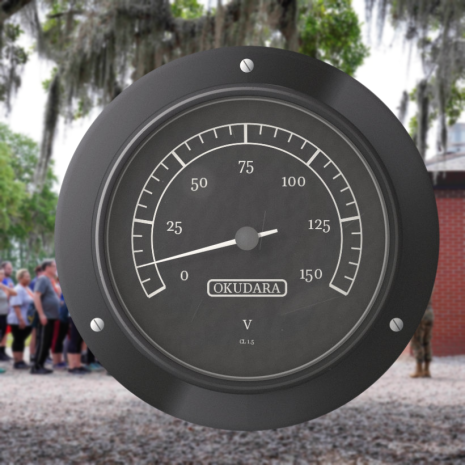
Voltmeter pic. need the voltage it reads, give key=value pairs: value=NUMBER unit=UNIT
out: value=10 unit=V
